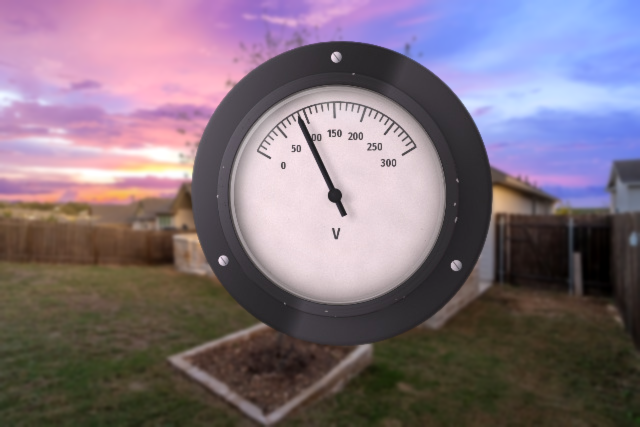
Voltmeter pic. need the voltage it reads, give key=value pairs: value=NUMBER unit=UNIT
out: value=90 unit=V
